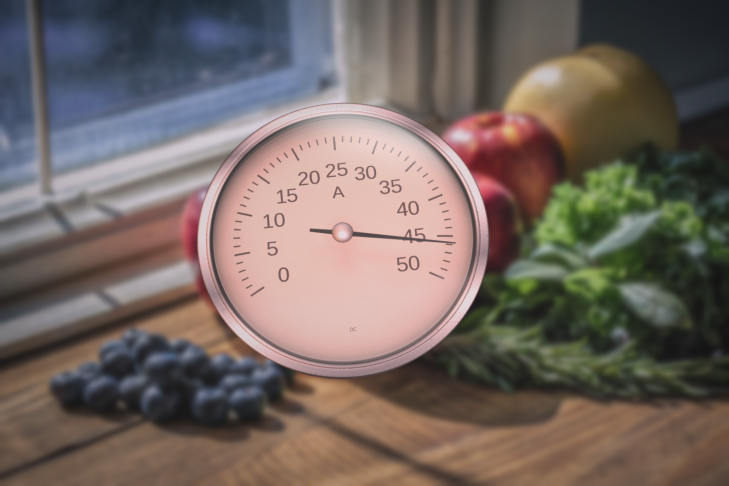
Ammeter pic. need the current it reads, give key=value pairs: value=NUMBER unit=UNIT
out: value=46 unit=A
